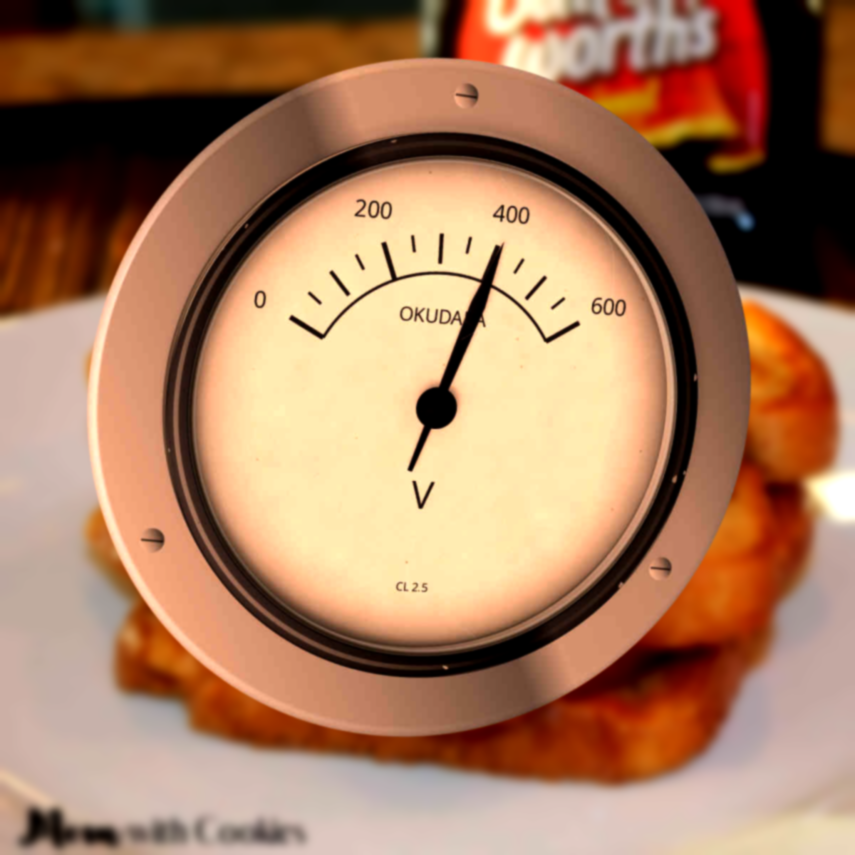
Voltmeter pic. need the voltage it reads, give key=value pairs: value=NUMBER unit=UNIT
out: value=400 unit=V
